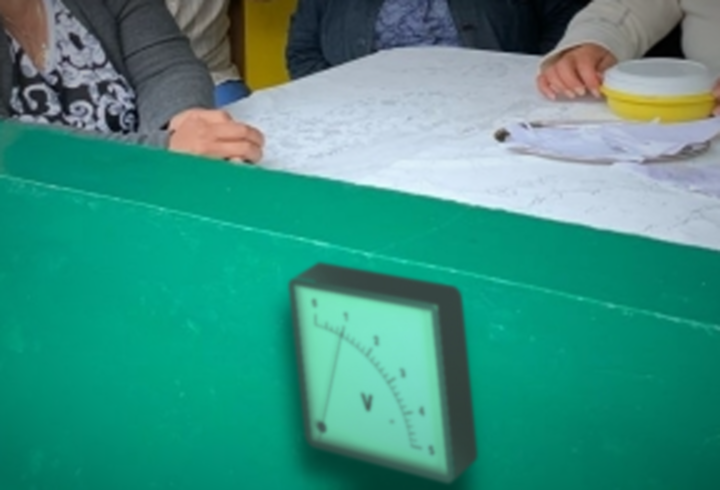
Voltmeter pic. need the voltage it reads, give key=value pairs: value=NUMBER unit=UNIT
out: value=1 unit=V
